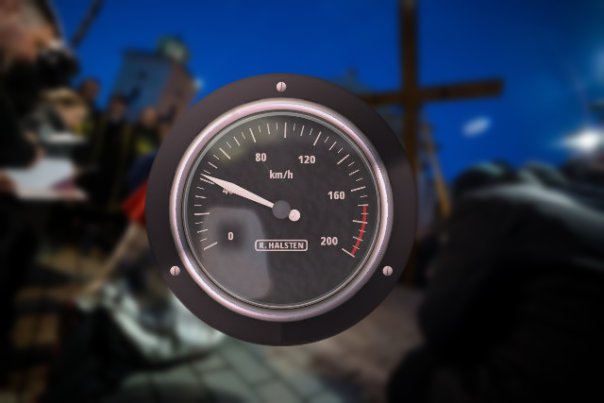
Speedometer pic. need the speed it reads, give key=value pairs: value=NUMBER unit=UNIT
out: value=42.5 unit=km/h
